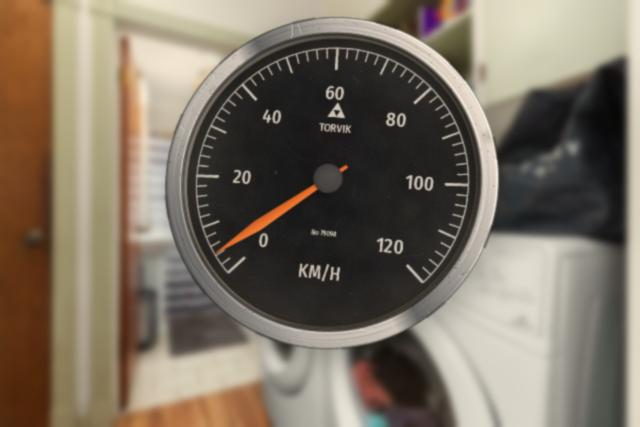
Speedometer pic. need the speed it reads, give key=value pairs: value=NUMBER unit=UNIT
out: value=4 unit=km/h
